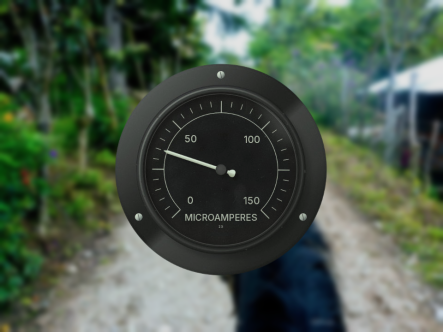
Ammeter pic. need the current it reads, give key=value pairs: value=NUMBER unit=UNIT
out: value=35 unit=µA
